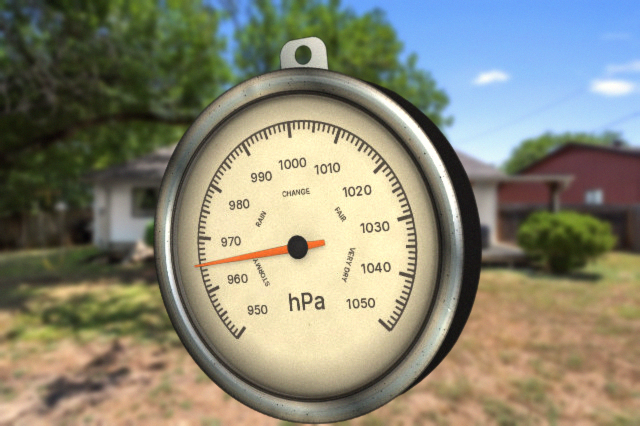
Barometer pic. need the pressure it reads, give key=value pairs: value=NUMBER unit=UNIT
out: value=965 unit=hPa
